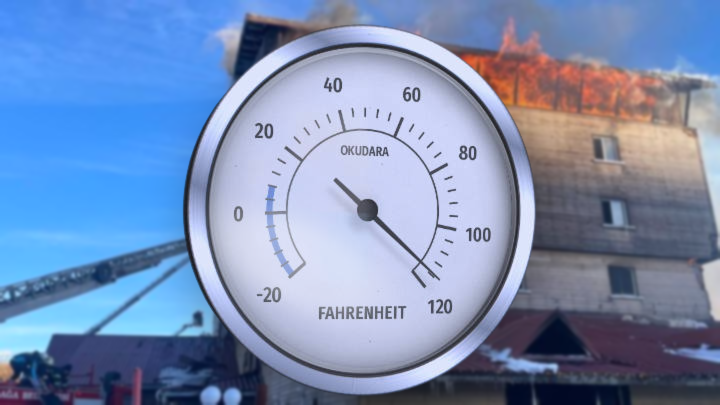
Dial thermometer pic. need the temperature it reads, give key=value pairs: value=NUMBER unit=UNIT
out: value=116 unit=°F
